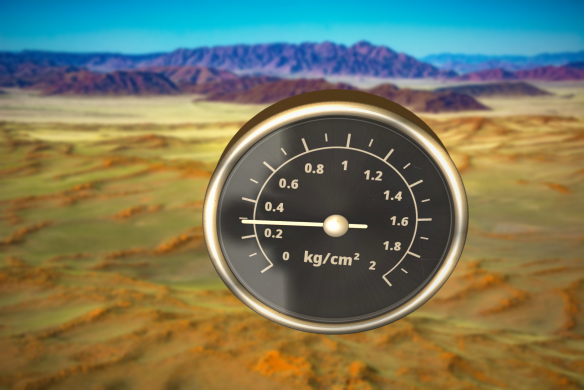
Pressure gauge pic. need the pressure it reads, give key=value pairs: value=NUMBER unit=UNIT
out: value=0.3 unit=kg/cm²
